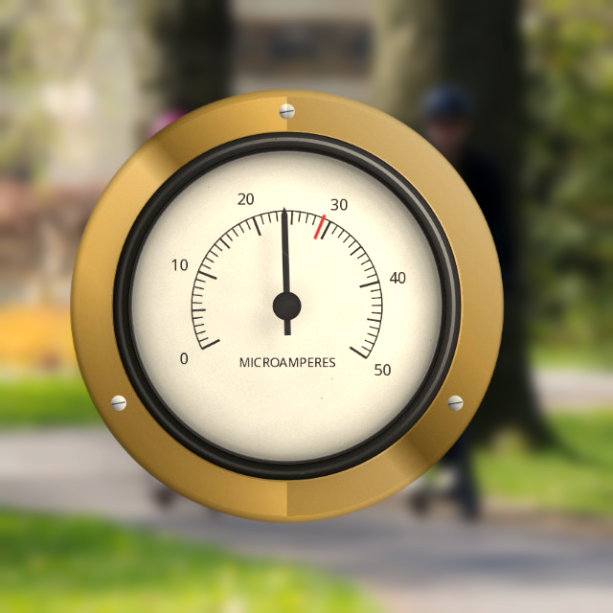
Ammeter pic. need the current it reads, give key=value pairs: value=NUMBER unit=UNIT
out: value=24 unit=µA
